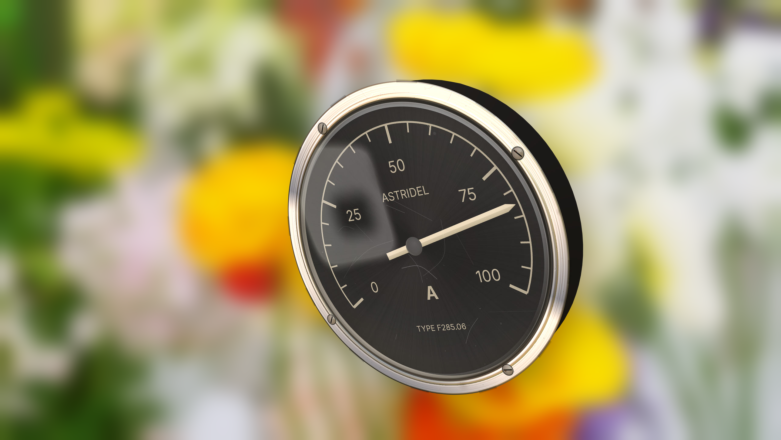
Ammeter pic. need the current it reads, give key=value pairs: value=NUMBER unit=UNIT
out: value=82.5 unit=A
